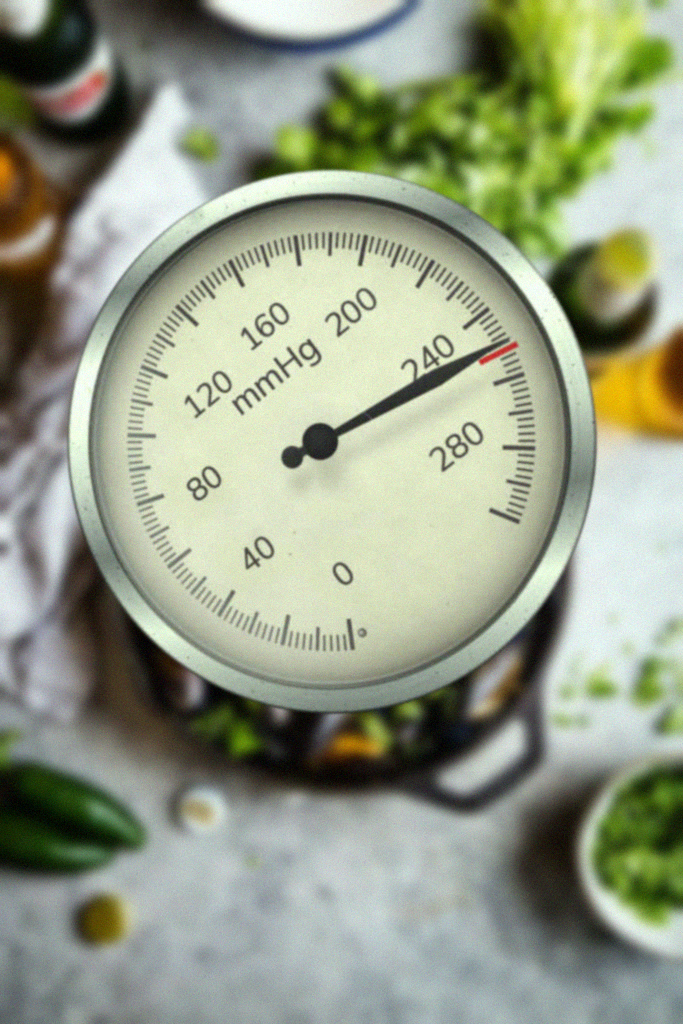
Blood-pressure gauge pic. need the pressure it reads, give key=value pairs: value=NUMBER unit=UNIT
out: value=250 unit=mmHg
